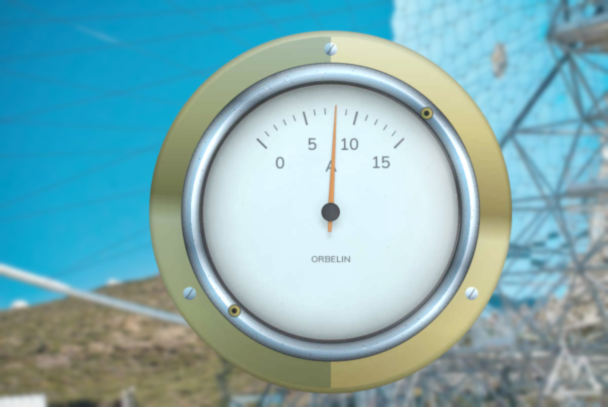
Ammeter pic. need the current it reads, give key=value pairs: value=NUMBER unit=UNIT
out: value=8 unit=A
